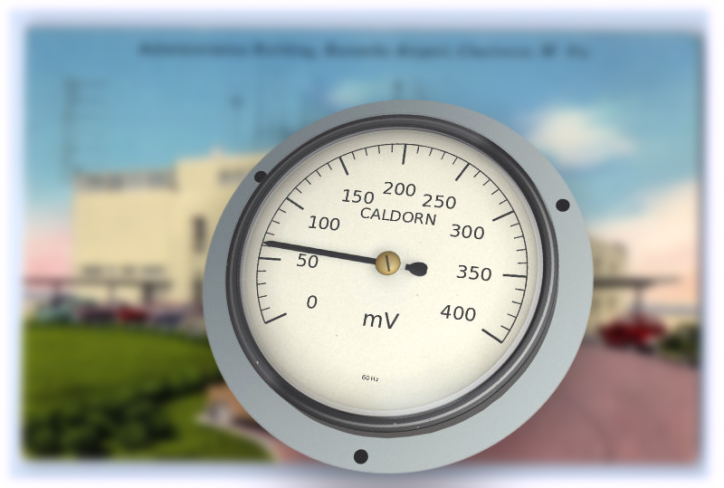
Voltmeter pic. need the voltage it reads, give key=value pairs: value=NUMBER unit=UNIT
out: value=60 unit=mV
